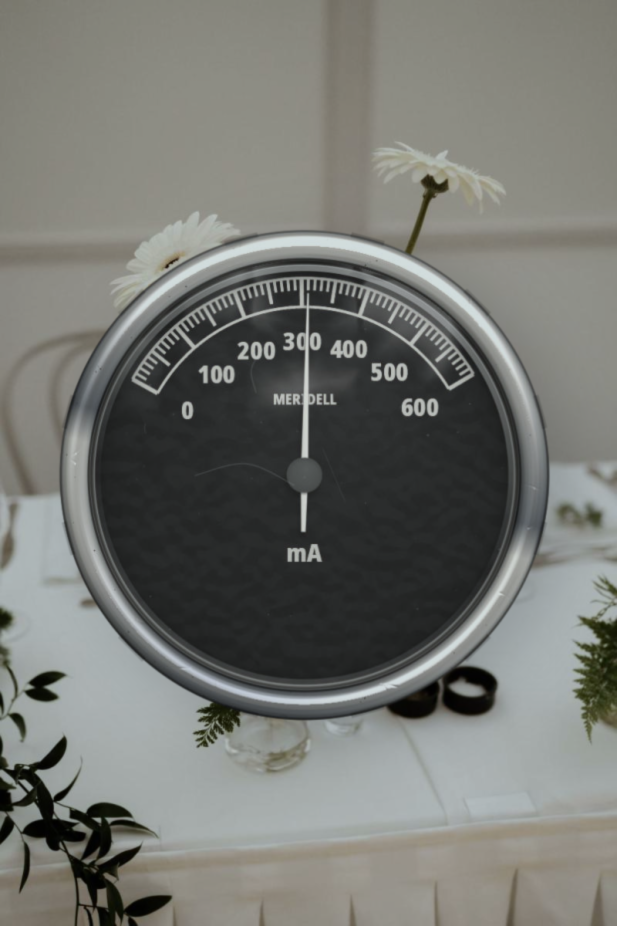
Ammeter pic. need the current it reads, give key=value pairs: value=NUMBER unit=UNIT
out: value=310 unit=mA
